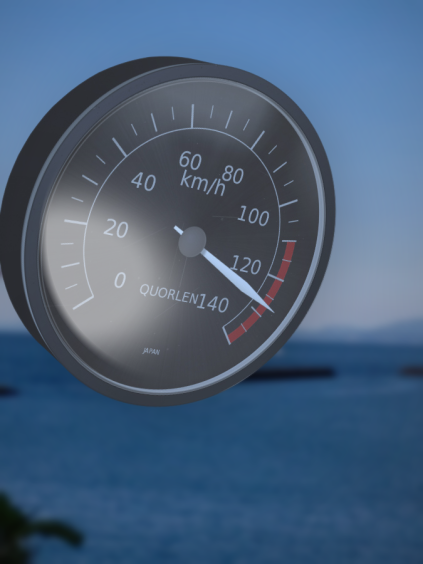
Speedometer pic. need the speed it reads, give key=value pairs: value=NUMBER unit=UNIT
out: value=127.5 unit=km/h
